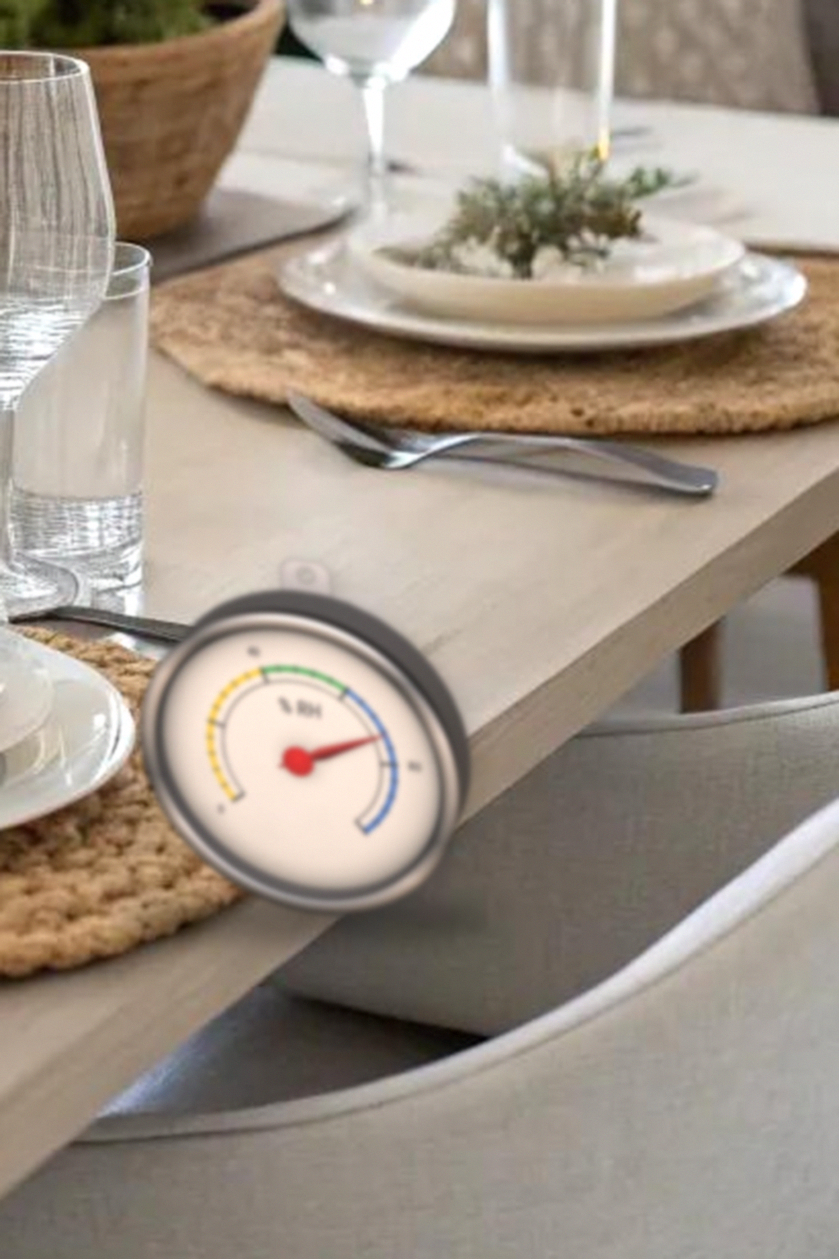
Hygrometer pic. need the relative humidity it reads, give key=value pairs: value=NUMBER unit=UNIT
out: value=72 unit=%
